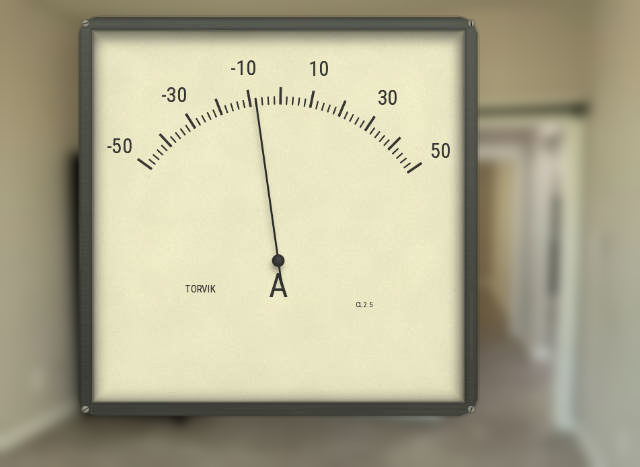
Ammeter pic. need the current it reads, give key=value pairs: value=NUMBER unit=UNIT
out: value=-8 unit=A
